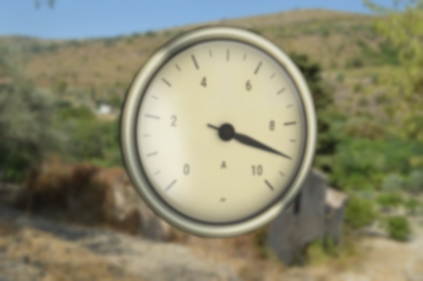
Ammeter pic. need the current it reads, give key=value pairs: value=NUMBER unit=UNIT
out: value=9 unit=A
